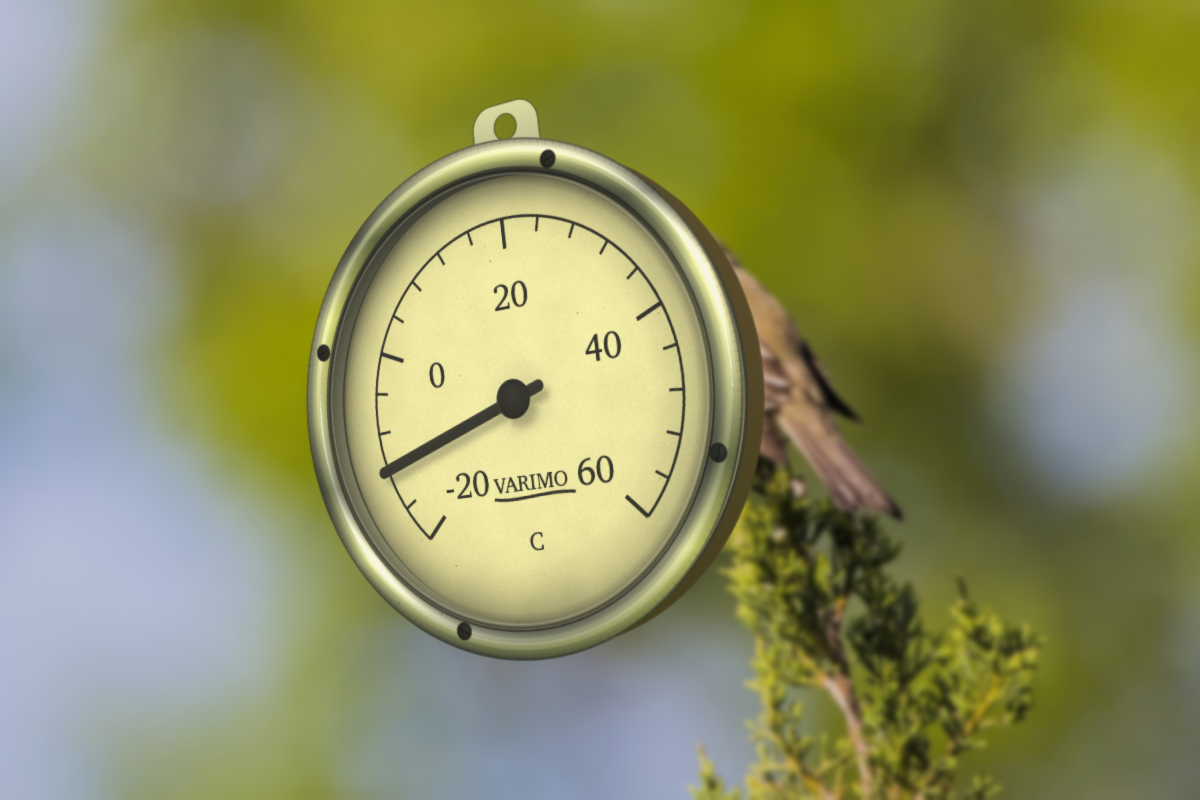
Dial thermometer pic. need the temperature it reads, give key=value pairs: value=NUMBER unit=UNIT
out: value=-12 unit=°C
